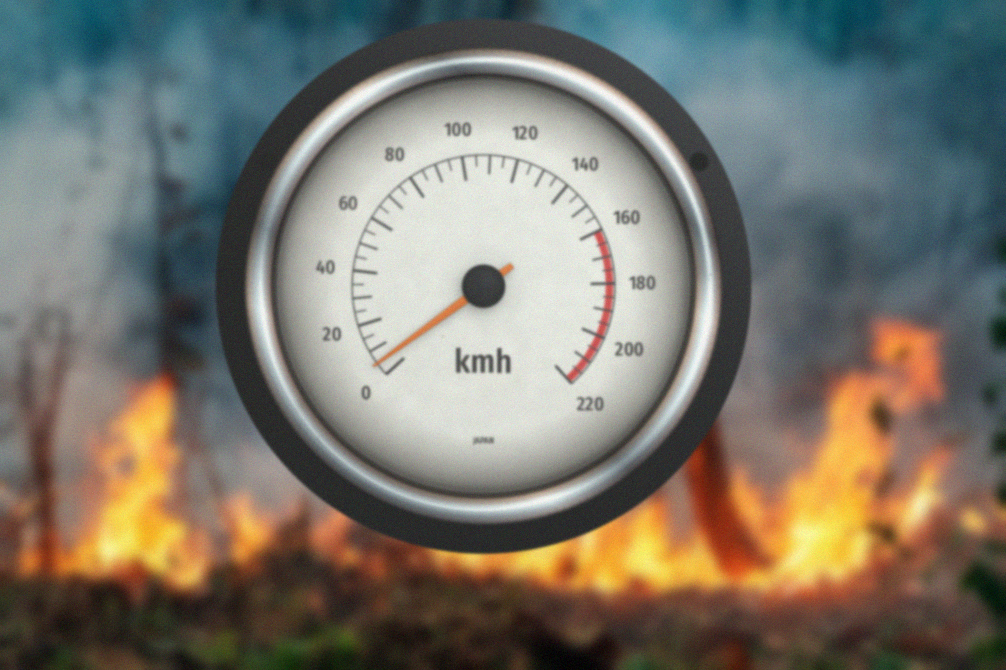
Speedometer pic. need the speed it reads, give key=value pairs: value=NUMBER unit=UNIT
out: value=5 unit=km/h
